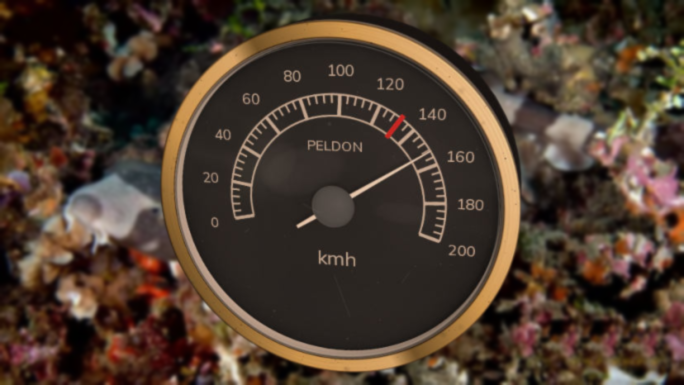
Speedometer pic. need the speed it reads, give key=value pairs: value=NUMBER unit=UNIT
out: value=152 unit=km/h
